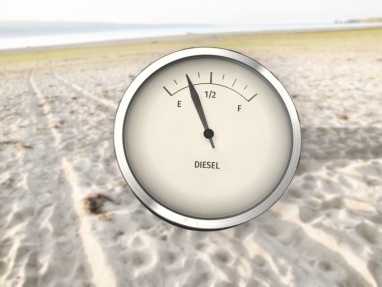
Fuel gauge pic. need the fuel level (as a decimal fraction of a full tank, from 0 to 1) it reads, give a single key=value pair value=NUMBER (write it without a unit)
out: value=0.25
